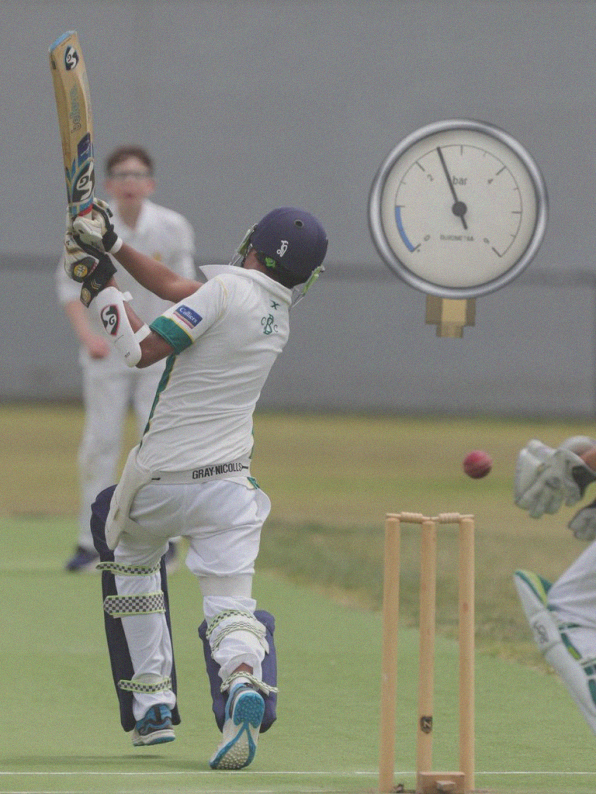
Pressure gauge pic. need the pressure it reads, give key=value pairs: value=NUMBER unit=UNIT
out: value=2.5 unit=bar
